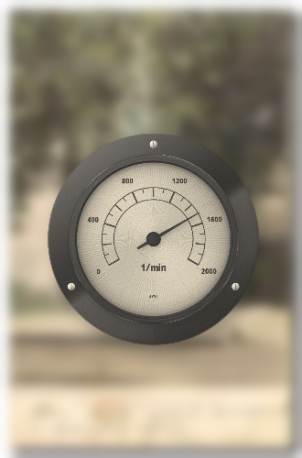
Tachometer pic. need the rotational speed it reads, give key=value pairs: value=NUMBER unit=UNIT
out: value=1500 unit=rpm
